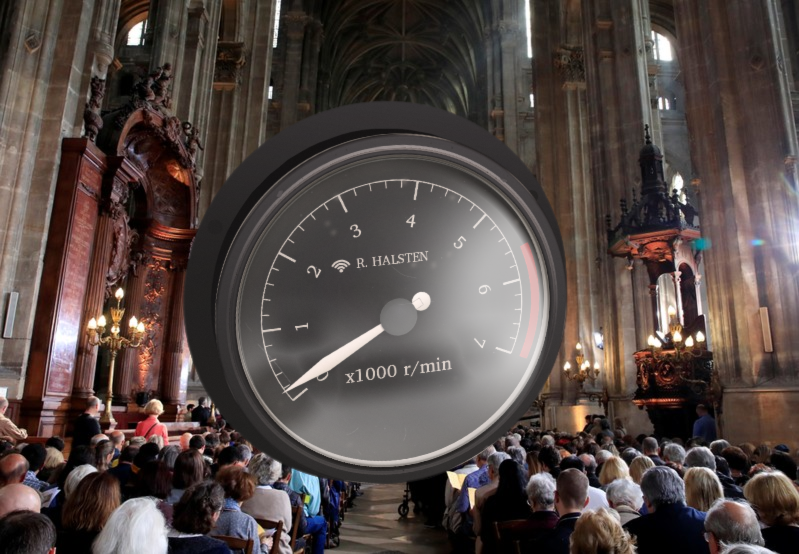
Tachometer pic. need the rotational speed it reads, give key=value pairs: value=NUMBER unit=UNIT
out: value=200 unit=rpm
